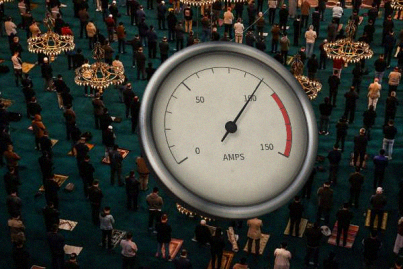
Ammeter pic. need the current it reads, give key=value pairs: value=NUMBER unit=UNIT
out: value=100 unit=A
